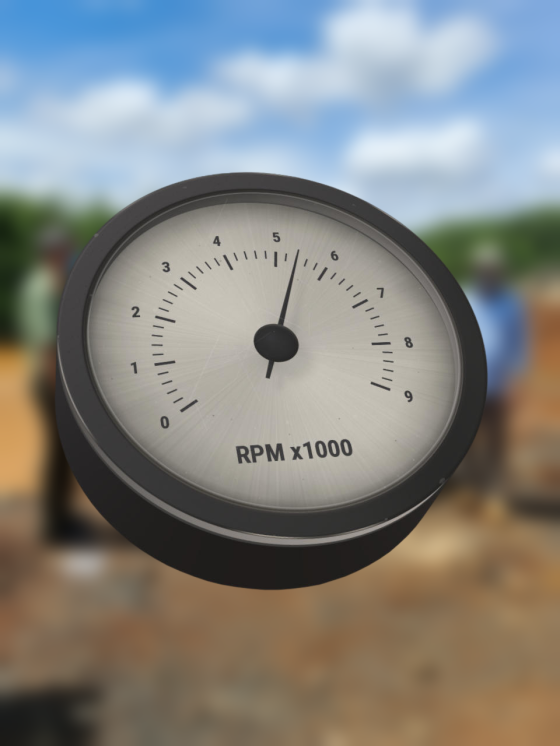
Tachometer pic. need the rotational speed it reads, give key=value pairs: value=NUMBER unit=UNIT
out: value=5400 unit=rpm
